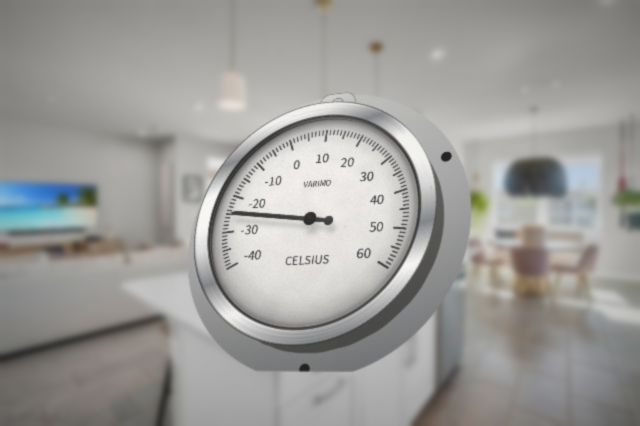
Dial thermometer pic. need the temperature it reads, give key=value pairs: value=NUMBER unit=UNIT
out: value=-25 unit=°C
